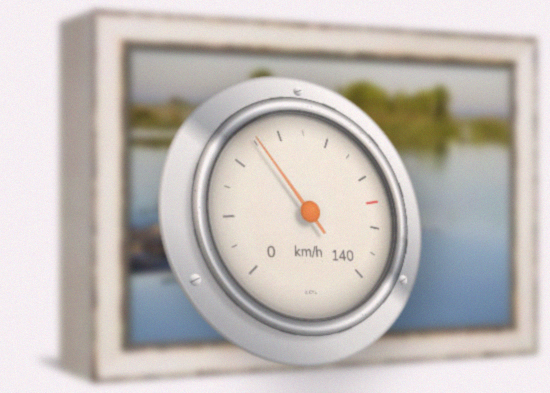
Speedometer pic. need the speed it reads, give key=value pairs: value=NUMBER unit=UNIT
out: value=50 unit=km/h
